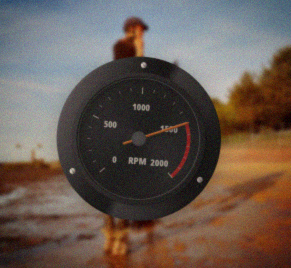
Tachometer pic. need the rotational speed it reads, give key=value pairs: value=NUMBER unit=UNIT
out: value=1500 unit=rpm
